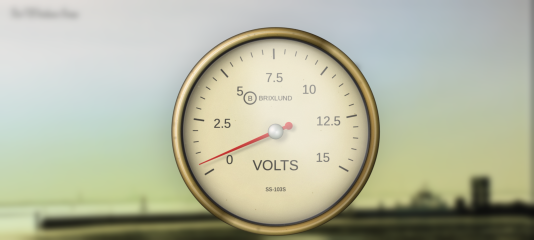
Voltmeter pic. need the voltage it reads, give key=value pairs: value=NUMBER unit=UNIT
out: value=0.5 unit=V
